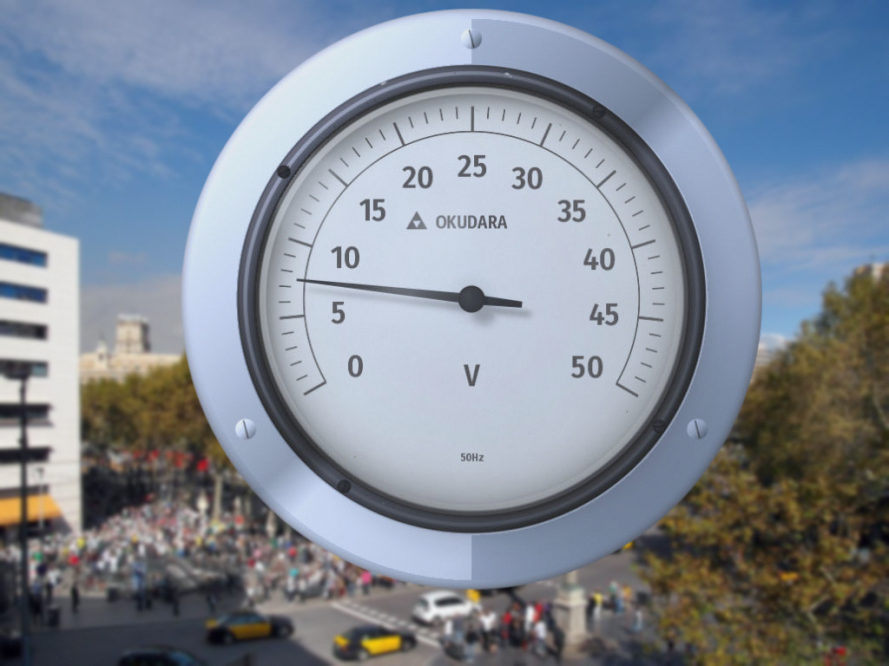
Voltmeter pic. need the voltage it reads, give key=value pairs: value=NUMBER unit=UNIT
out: value=7.5 unit=V
